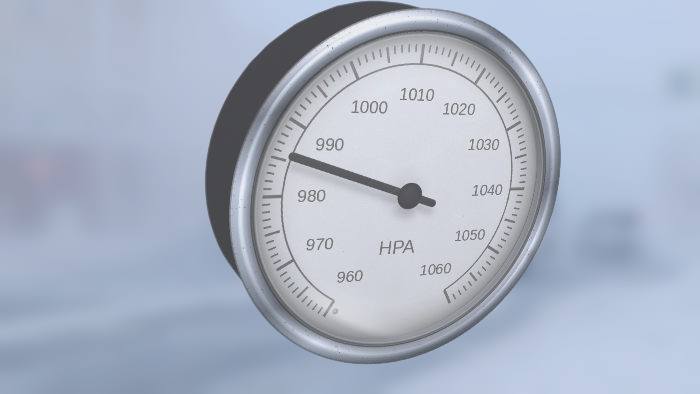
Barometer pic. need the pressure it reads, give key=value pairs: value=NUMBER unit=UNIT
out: value=986 unit=hPa
